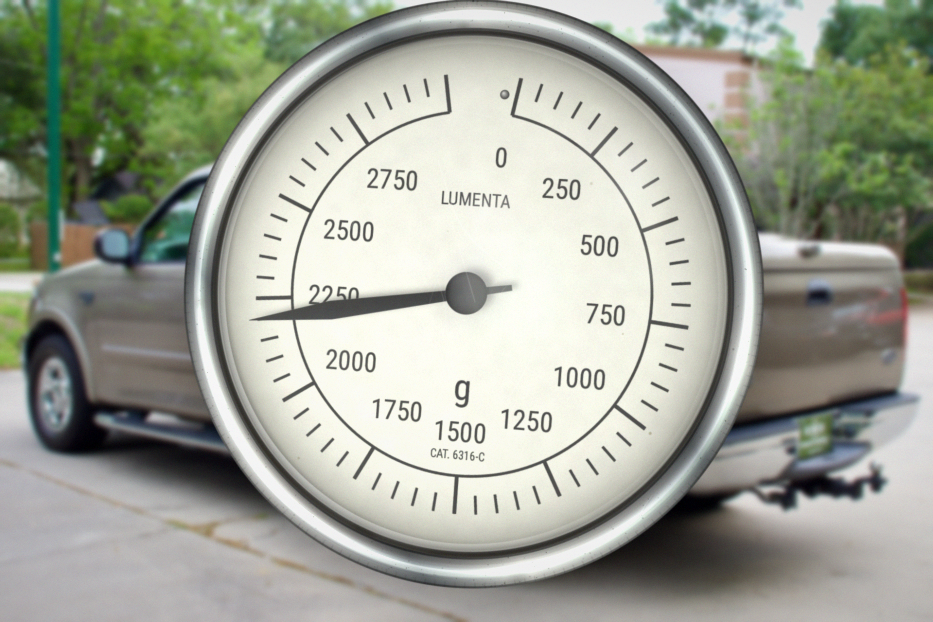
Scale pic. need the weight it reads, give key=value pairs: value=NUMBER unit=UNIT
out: value=2200 unit=g
